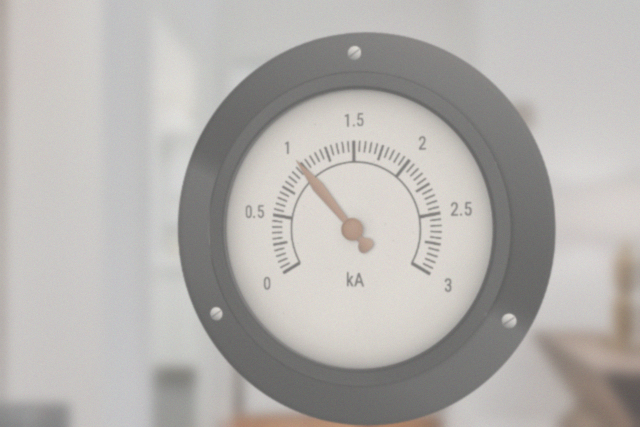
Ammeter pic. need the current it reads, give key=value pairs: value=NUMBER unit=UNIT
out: value=1 unit=kA
